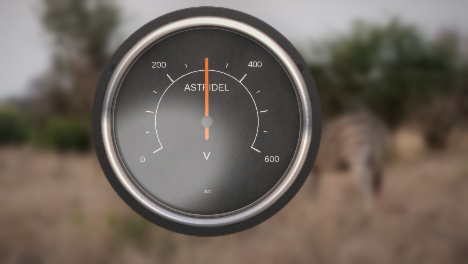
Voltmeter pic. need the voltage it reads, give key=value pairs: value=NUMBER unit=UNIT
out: value=300 unit=V
